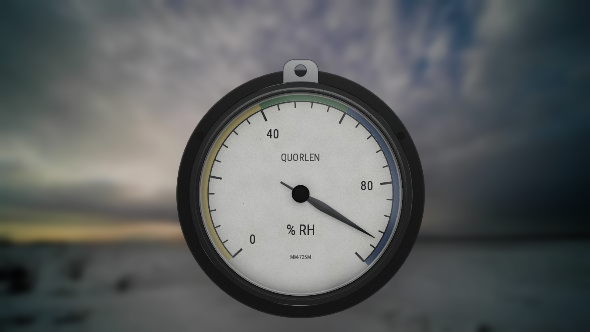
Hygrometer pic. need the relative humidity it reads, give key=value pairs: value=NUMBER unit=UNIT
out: value=94 unit=%
